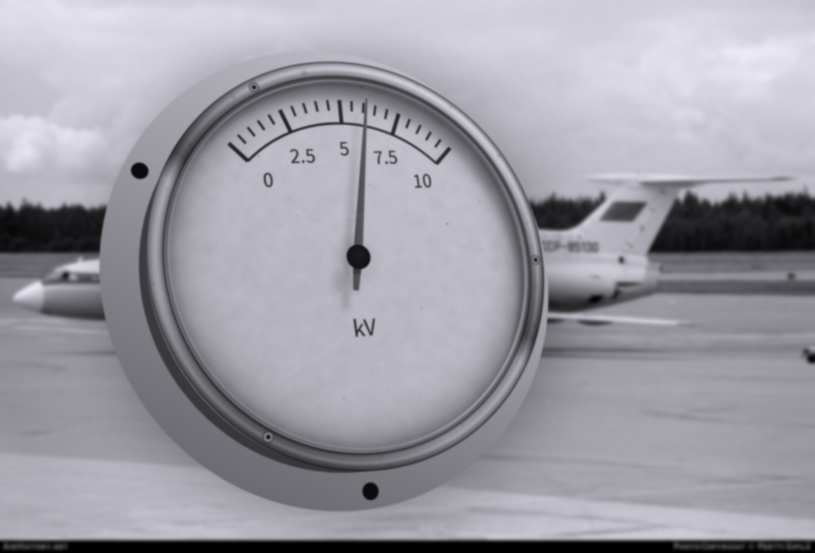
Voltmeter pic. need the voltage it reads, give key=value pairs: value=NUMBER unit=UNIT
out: value=6 unit=kV
